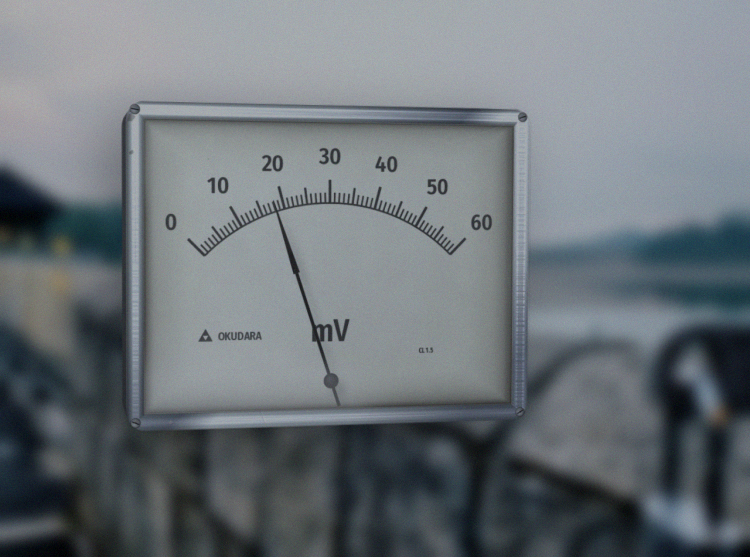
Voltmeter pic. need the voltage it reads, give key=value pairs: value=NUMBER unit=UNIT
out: value=18 unit=mV
